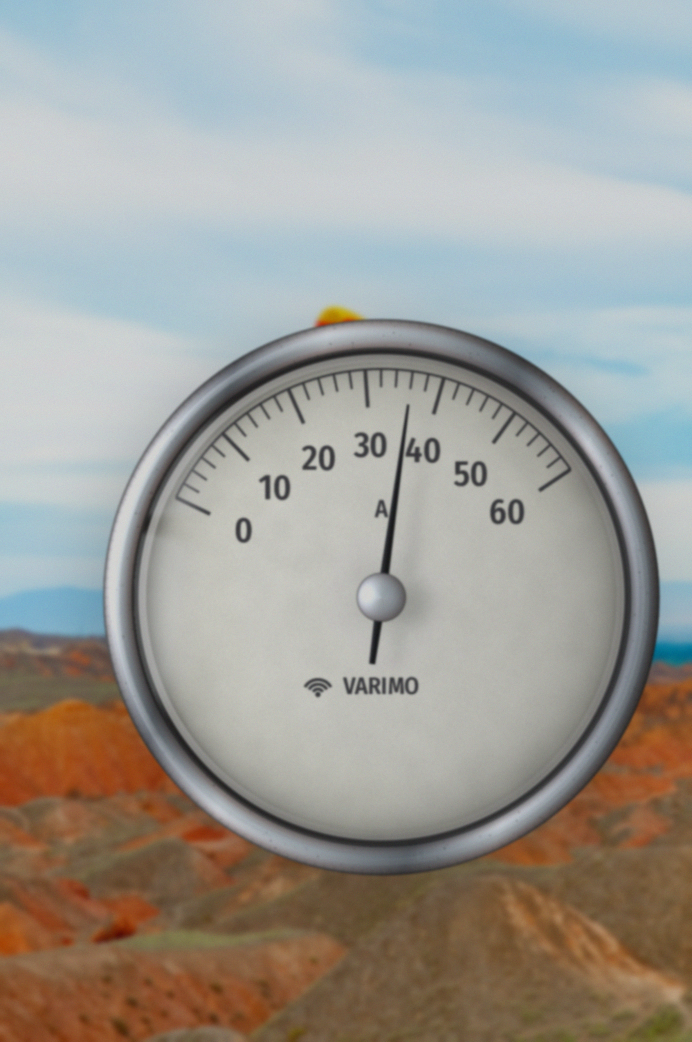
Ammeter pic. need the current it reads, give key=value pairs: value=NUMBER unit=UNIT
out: value=36 unit=A
